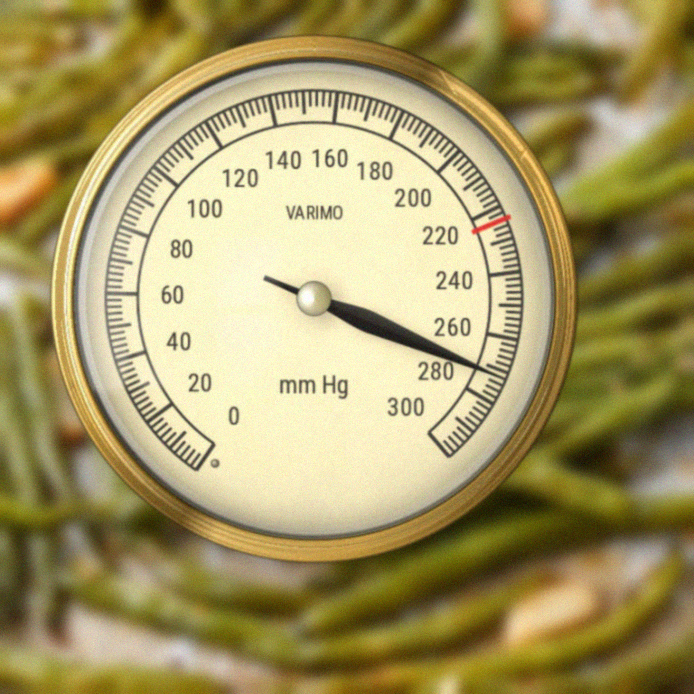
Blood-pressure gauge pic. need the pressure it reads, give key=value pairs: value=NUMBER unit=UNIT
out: value=272 unit=mmHg
